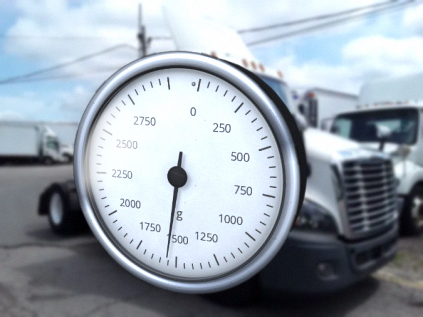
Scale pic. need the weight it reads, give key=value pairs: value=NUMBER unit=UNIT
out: value=1550 unit=g
